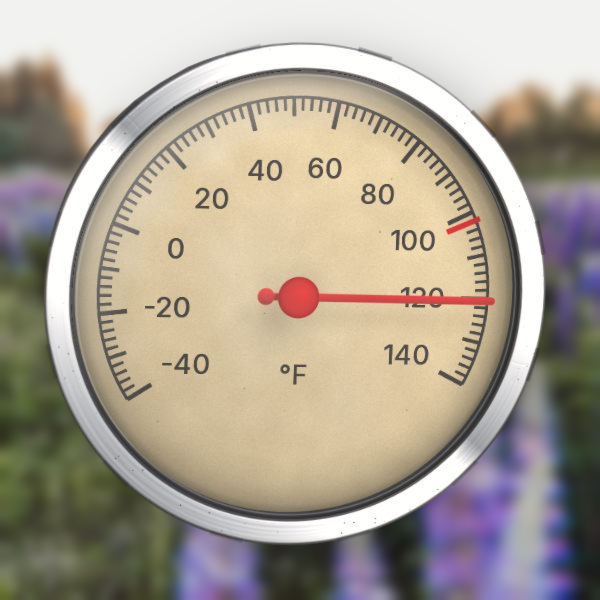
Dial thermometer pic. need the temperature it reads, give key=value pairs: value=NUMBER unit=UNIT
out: value=120 unit=°F
